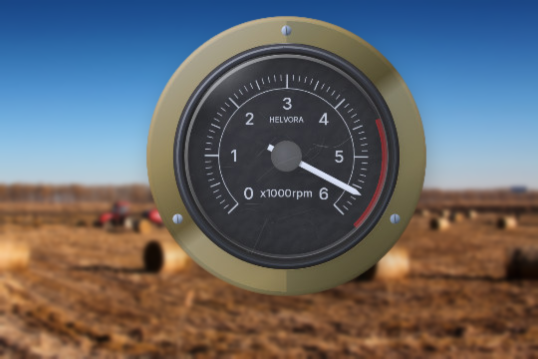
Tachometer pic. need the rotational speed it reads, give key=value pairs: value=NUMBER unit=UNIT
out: value=5600 unit=rpm
